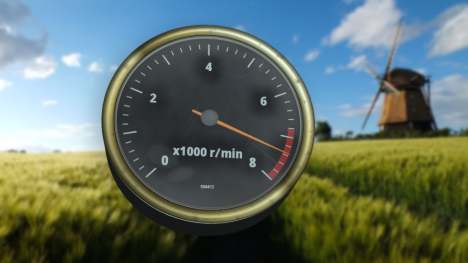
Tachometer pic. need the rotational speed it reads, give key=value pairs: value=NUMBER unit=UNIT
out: value=7400 unit=rpm
